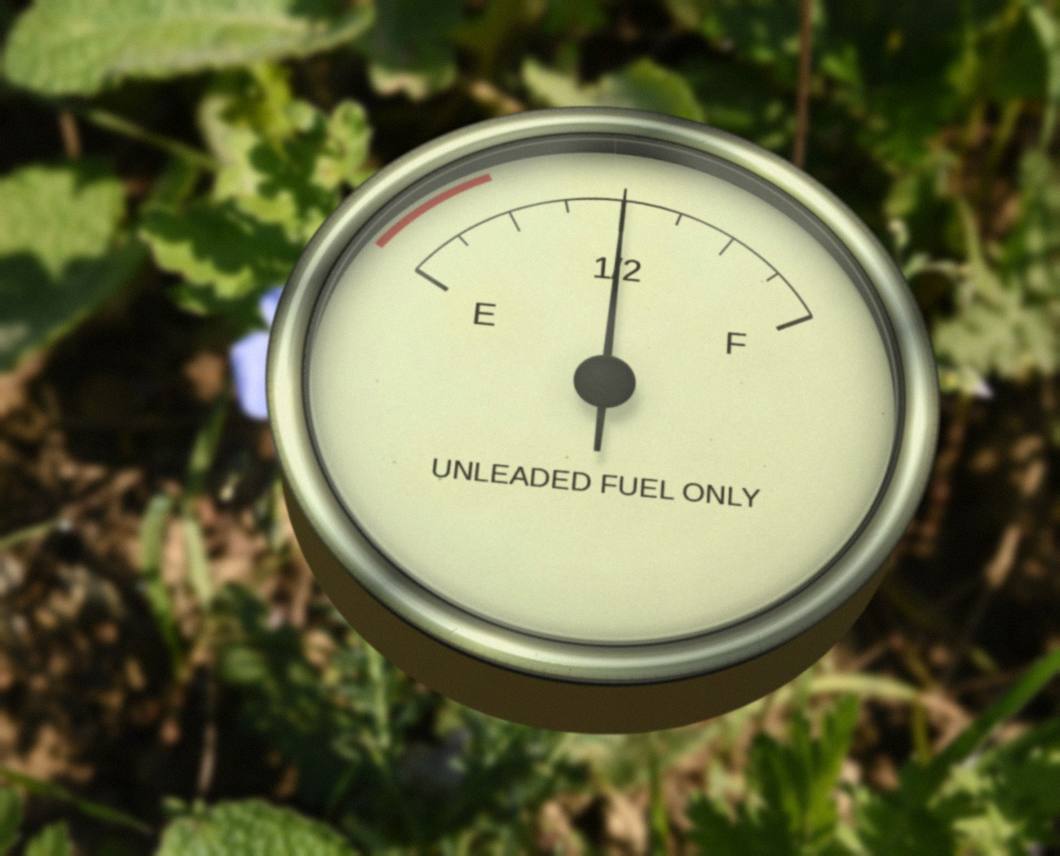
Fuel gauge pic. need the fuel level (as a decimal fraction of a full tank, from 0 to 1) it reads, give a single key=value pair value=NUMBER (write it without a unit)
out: value=0.5
